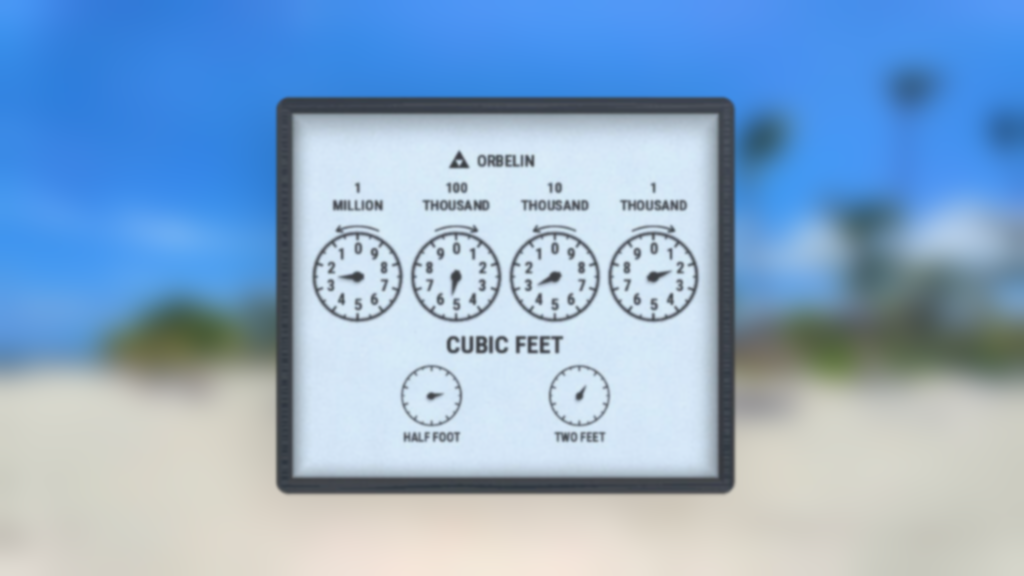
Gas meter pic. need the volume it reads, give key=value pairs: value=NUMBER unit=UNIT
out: value=253200 unit=ft³
